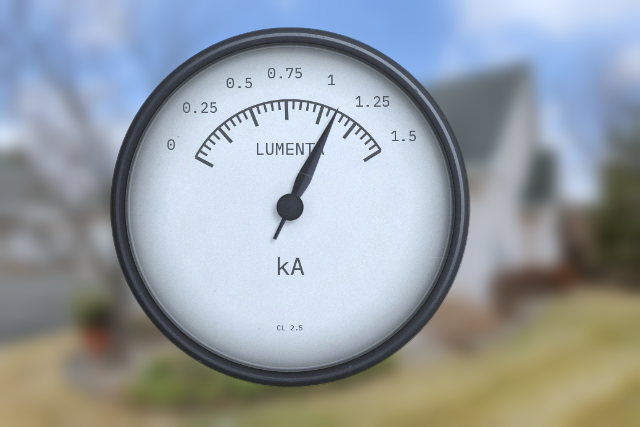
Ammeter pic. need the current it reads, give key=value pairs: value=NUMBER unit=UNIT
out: value=1.1 unit=kA
